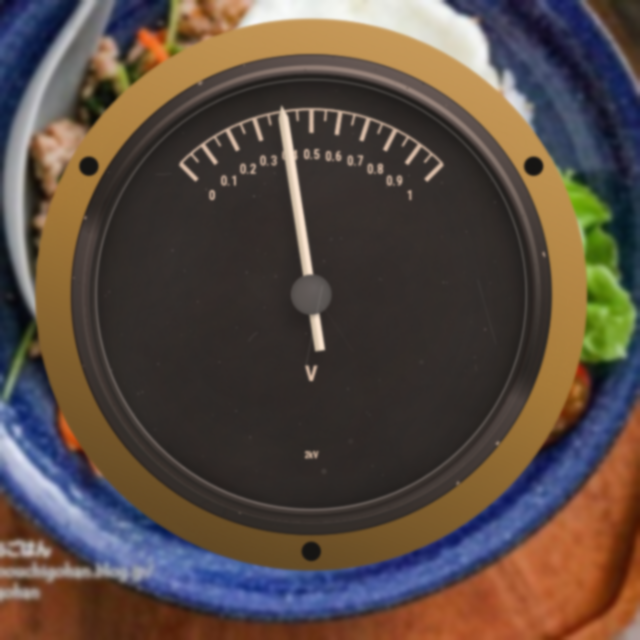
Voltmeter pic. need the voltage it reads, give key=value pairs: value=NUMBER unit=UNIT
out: value=0.4 unit=V
